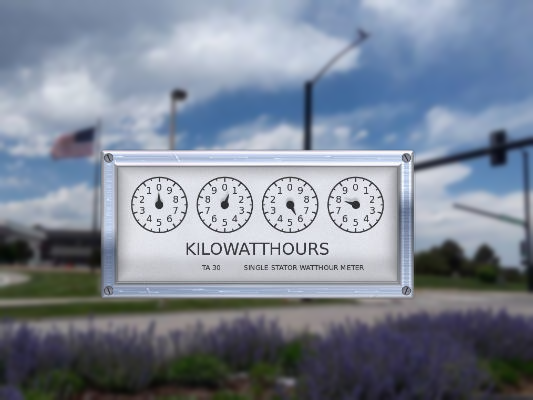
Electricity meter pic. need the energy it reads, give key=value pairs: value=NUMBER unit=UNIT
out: value=58 unit=kWh
